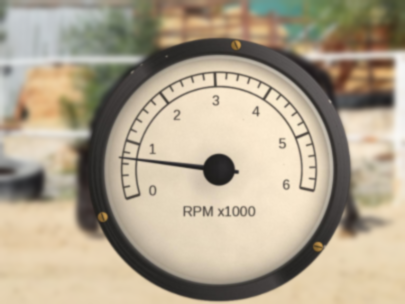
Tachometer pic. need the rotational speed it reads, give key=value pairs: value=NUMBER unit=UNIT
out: value=700 unit=rpm
